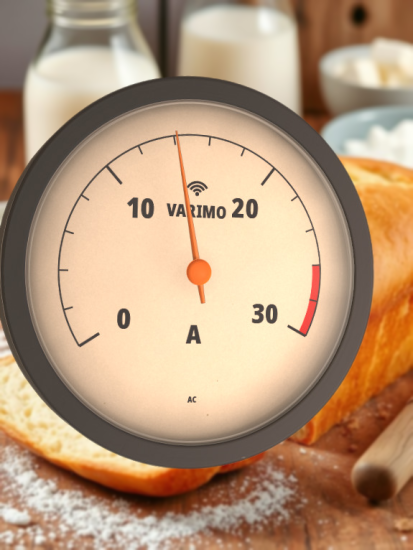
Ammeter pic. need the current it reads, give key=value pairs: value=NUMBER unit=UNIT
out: value=14 unit=A
